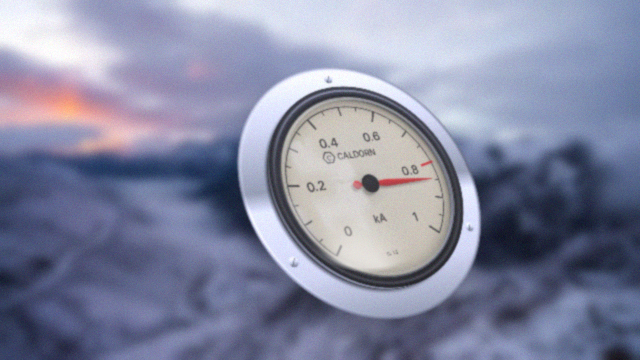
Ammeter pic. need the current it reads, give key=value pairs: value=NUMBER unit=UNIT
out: value=0.85 unit=kA
